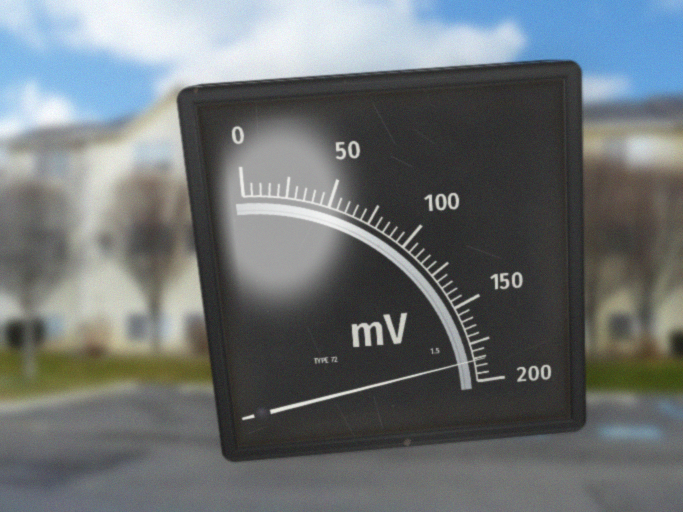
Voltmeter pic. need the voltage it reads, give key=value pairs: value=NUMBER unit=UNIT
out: value=185 unit=mV
